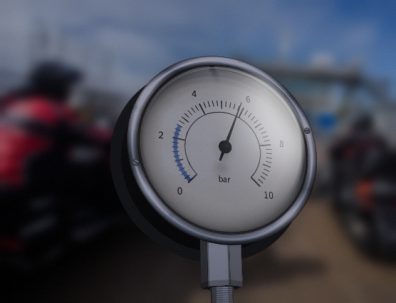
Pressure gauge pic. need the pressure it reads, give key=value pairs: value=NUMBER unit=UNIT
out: value=5.8 unit=bar
